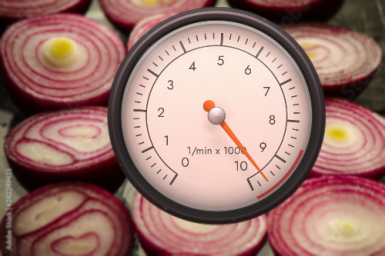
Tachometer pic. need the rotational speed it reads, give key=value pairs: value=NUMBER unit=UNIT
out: value=9600 unit=rpm
